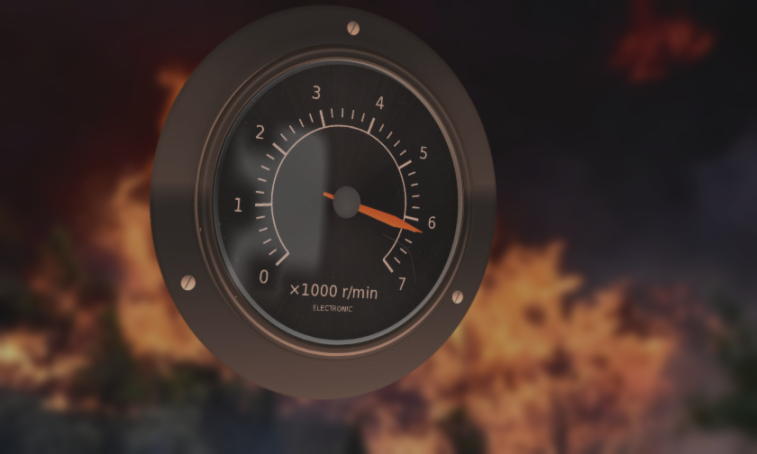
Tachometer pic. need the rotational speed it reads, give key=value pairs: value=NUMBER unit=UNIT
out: value=6200 unit=rpm
